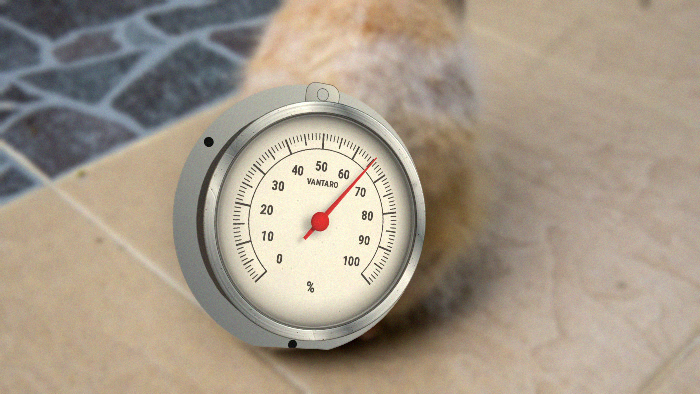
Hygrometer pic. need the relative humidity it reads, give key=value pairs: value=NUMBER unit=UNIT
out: value=65 unit=%
